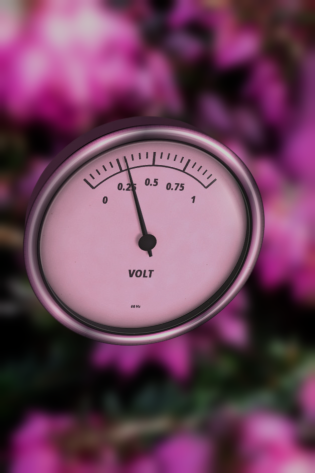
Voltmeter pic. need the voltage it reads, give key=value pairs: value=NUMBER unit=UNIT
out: value=0.3 unit=V
